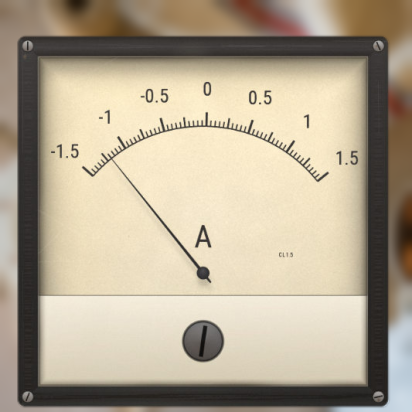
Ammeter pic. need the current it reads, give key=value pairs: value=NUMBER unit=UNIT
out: value=-1.2 unit=A
